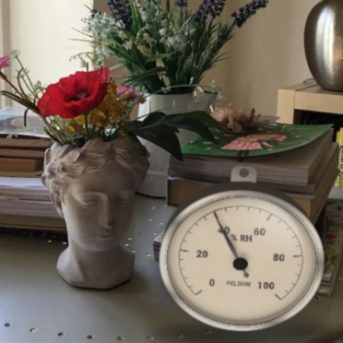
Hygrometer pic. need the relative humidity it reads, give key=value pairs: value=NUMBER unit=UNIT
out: value=40 unit=%
